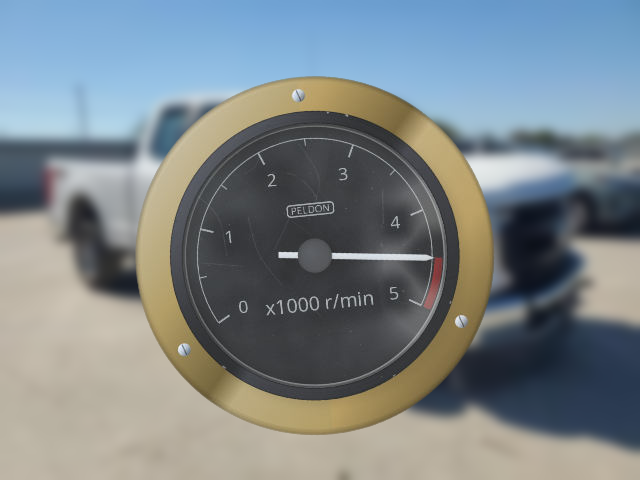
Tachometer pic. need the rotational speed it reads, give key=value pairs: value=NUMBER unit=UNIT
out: value=4500 unit=rpm
